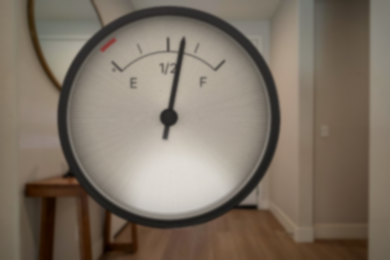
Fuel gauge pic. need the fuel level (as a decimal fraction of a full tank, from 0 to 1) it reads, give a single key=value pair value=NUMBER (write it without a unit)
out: value=0.625
